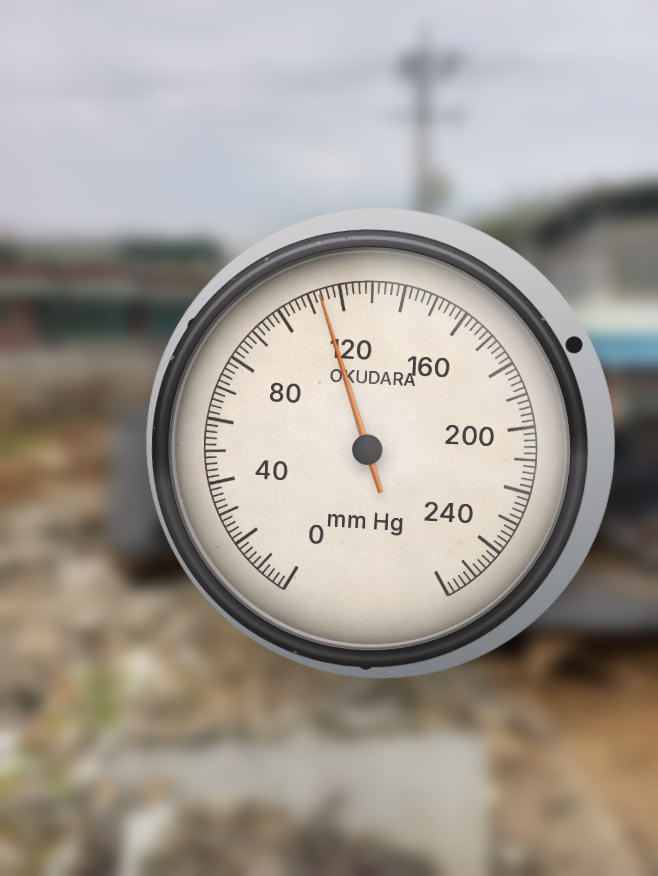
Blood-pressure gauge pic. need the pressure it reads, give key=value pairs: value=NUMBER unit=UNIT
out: value=114 unit=mmHg
